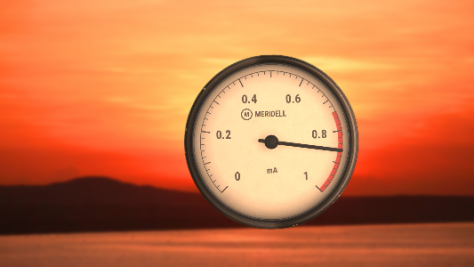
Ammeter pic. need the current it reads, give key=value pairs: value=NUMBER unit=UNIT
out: value=0.86 unit=mA
